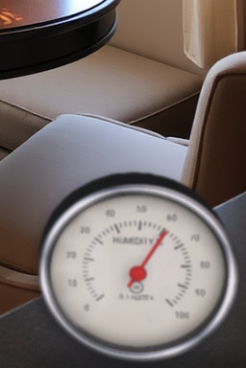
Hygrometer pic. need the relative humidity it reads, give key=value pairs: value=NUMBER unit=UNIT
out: value=60 unit=%
